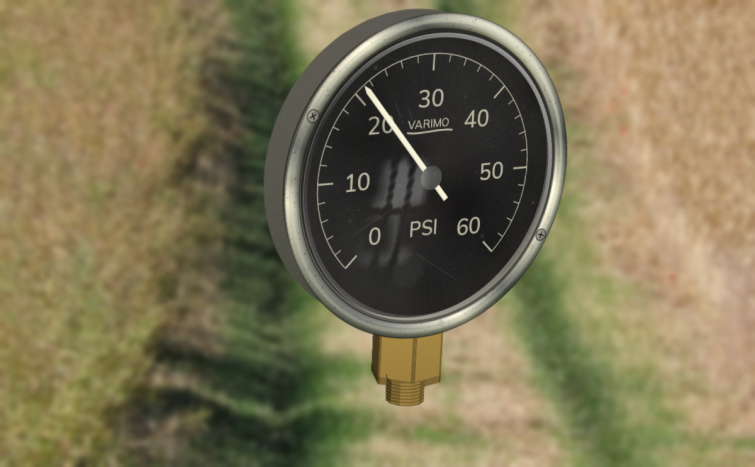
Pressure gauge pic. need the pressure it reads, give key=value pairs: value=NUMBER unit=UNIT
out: value=21 unit=psi
